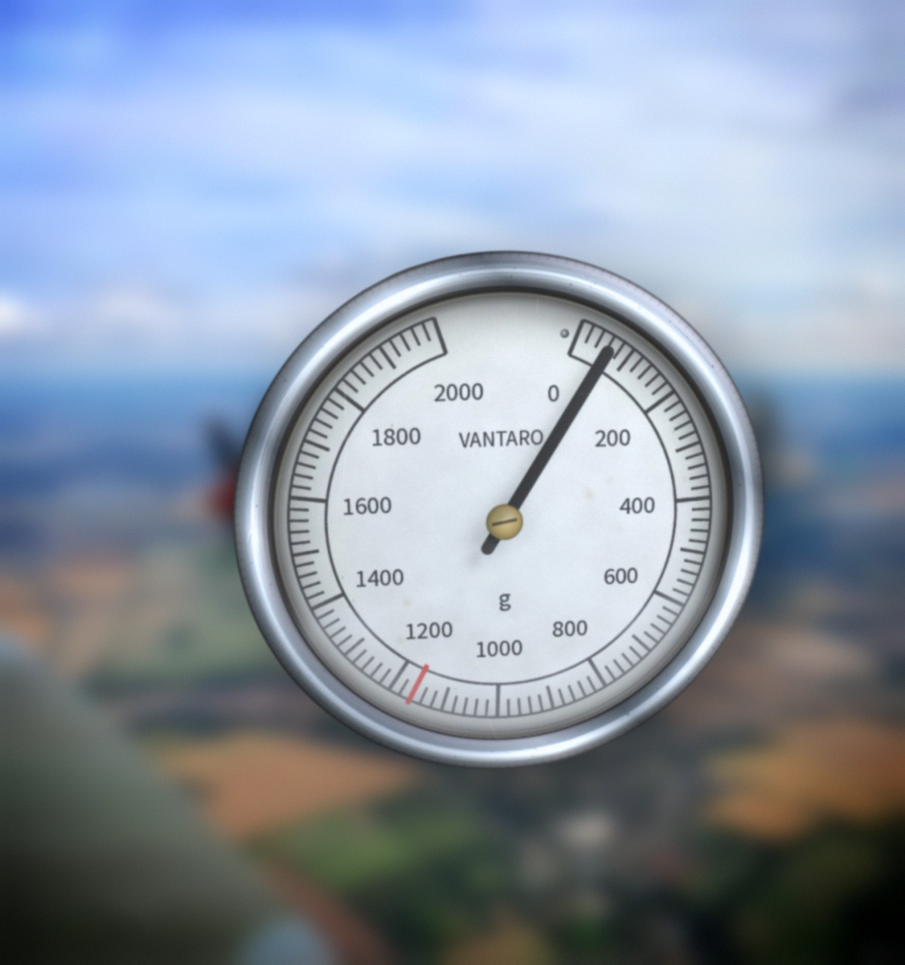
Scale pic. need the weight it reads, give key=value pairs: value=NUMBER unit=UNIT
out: value=60 unit=g
